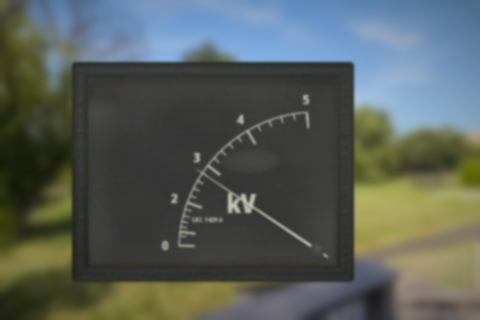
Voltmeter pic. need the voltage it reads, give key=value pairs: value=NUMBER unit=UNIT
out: value=2.8 unit=kV
